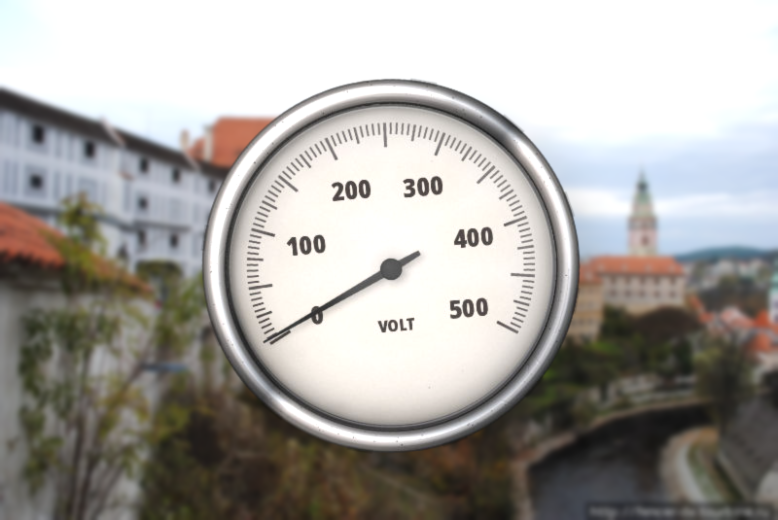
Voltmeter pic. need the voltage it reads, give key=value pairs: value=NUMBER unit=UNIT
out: value=5 unit=V
